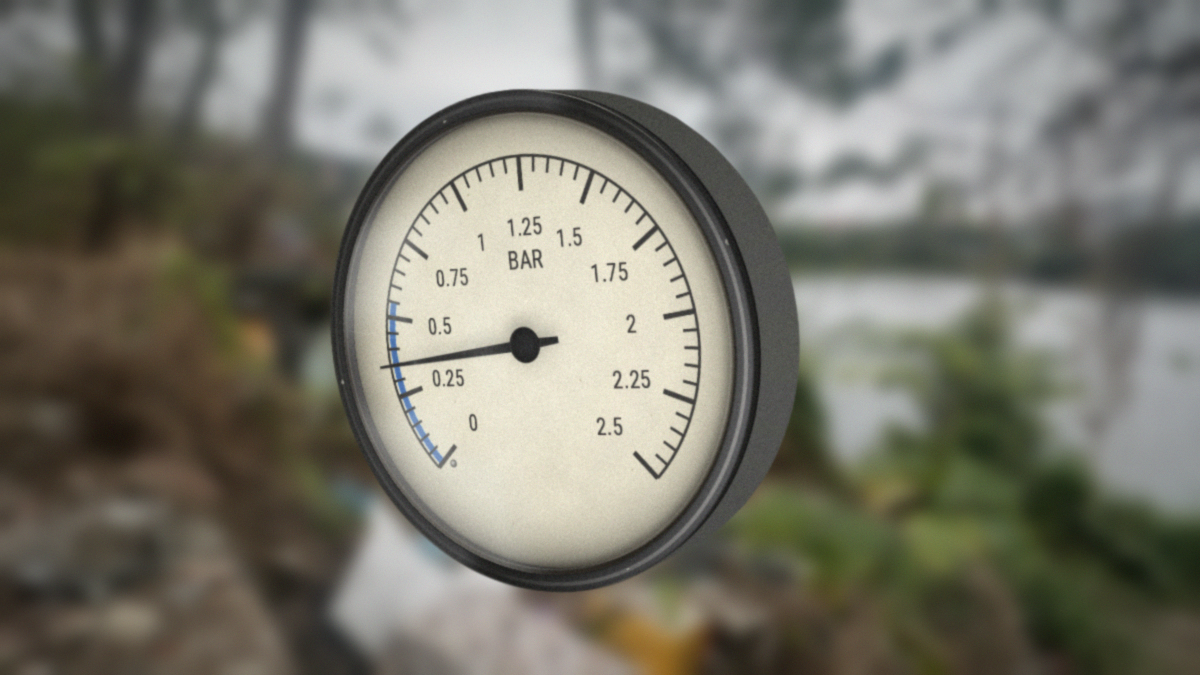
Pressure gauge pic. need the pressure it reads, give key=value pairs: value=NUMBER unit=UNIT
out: value=0.35 unit=bar
